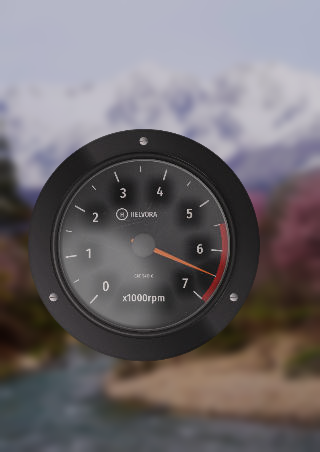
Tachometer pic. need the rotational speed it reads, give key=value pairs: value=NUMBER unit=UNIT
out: value=6500 unit=rpm
